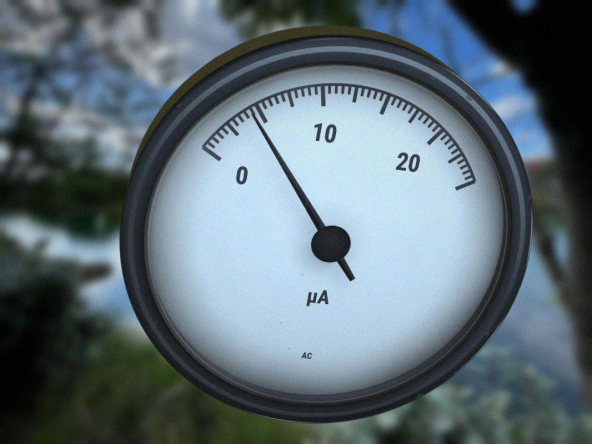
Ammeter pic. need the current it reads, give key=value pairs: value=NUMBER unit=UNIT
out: value=4.5 unit=µA
